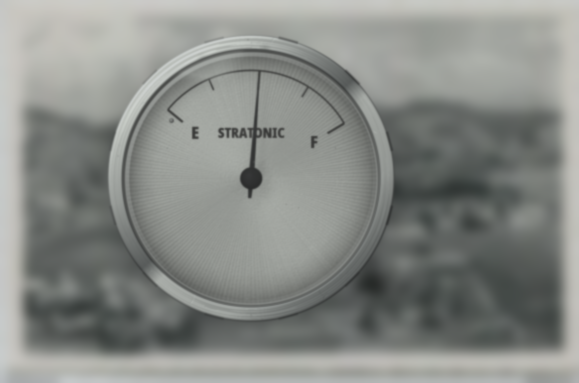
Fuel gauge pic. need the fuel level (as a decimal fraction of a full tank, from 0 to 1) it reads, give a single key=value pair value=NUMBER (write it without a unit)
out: value=0.5
